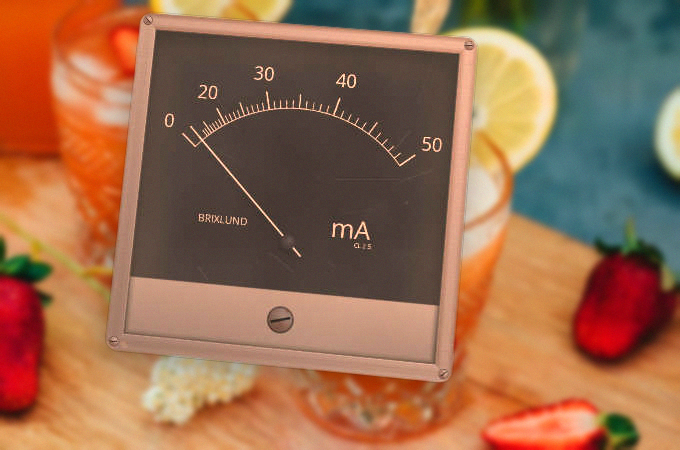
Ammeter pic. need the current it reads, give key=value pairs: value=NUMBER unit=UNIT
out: value=10 unit=mA
